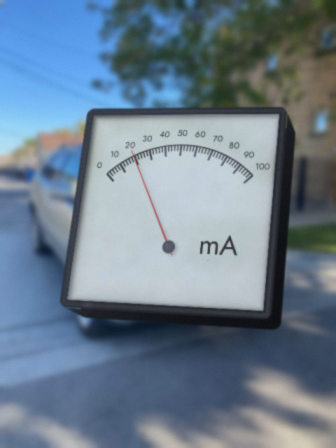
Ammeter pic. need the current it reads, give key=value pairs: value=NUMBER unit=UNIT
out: value=20 unit=mA
